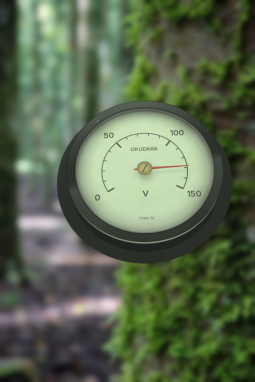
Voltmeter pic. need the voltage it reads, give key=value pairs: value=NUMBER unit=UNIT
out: value=130 unit=V
